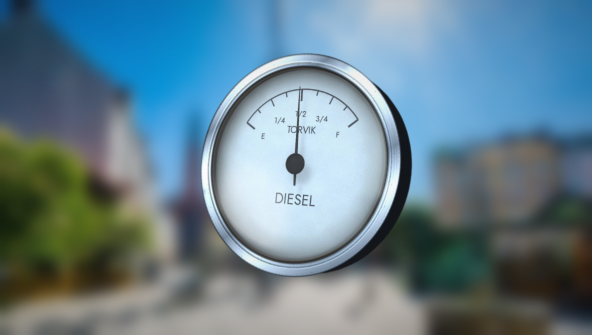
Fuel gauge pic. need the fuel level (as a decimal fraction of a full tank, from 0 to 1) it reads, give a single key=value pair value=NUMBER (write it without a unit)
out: value=0.5
